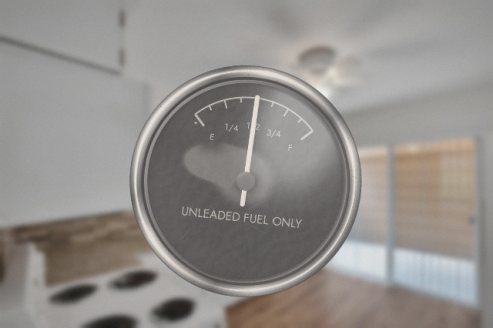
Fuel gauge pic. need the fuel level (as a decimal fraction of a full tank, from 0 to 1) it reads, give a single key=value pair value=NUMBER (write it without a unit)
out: value=0.5
